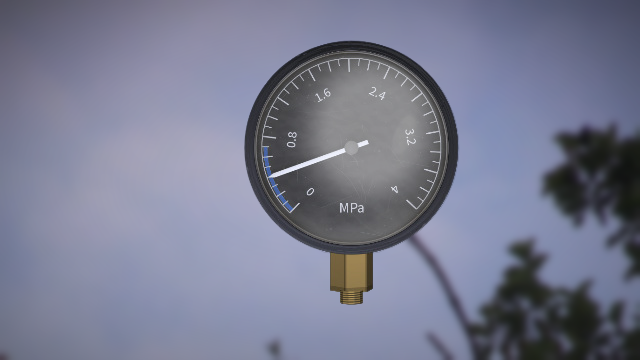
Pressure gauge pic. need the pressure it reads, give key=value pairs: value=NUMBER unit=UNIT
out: value=0.4 unit=MPa
